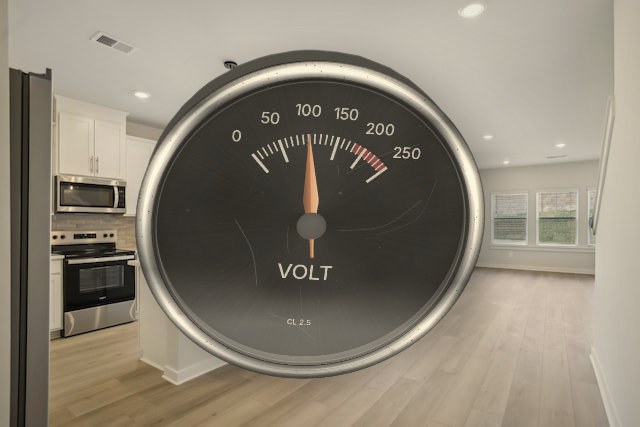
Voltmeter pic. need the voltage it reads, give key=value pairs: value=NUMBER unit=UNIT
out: value=100 unit=V
